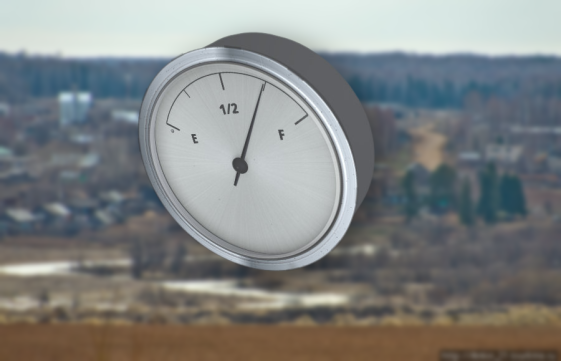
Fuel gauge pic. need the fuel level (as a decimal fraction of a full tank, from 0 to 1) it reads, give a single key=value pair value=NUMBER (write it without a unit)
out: value=0.75
